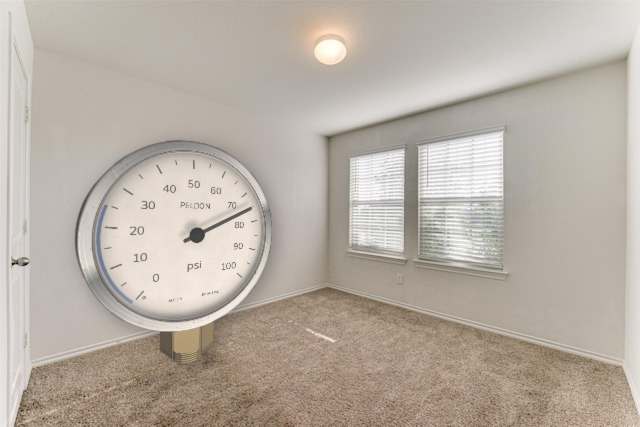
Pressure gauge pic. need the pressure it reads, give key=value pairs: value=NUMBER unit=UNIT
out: value=75 unit=psi
